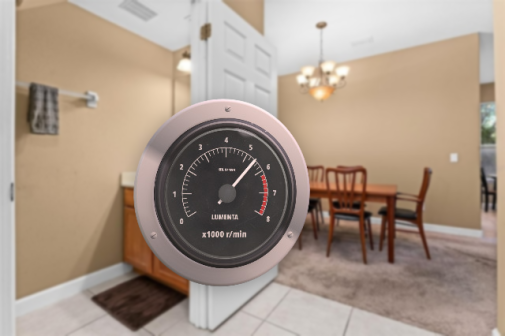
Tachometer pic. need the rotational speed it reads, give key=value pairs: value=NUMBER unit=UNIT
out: value=5400 unit=rpm
